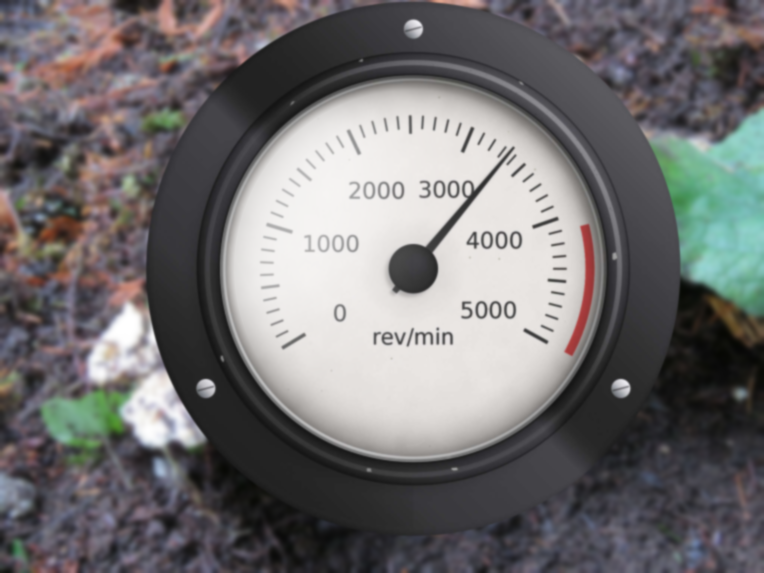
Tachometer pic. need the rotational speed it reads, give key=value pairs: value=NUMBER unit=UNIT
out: value=3350 unit=rpm
